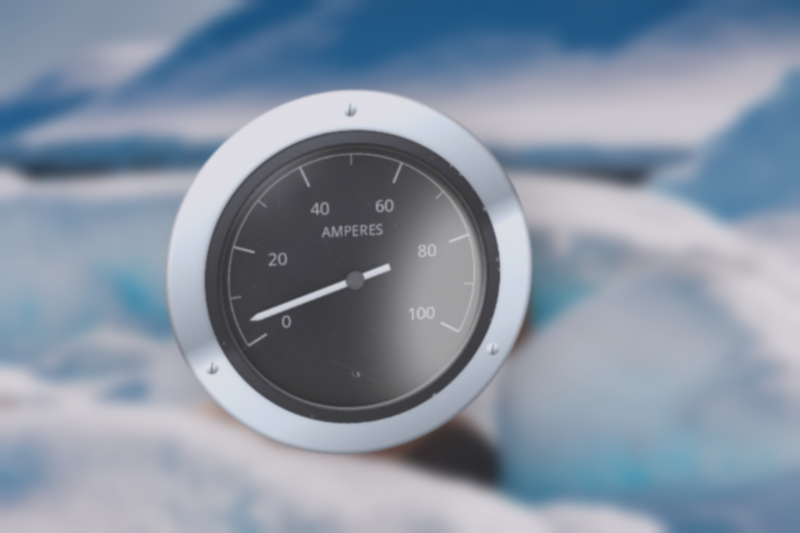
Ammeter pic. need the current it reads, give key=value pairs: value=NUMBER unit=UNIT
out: value=5 unit=A
